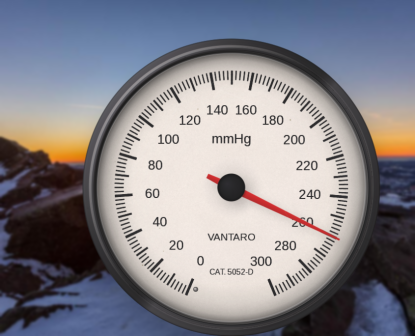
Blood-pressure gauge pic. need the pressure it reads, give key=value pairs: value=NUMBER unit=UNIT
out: value=260 unit=mmHg
